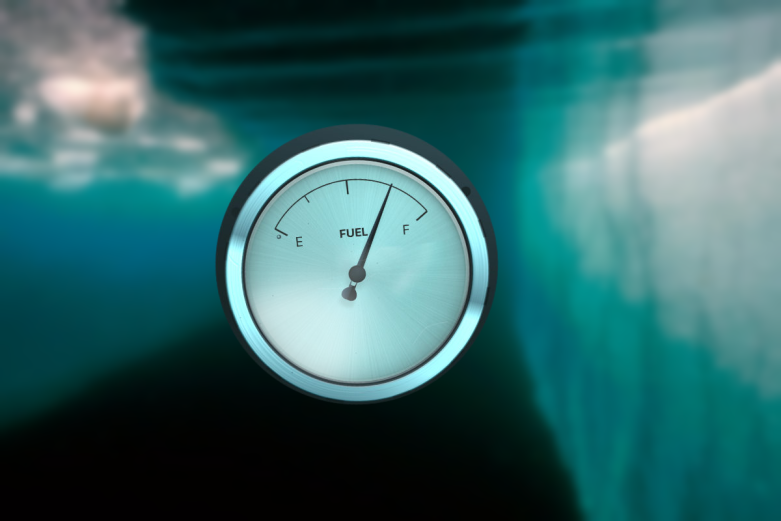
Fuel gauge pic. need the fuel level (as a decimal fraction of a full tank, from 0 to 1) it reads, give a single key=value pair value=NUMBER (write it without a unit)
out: value=0.75
